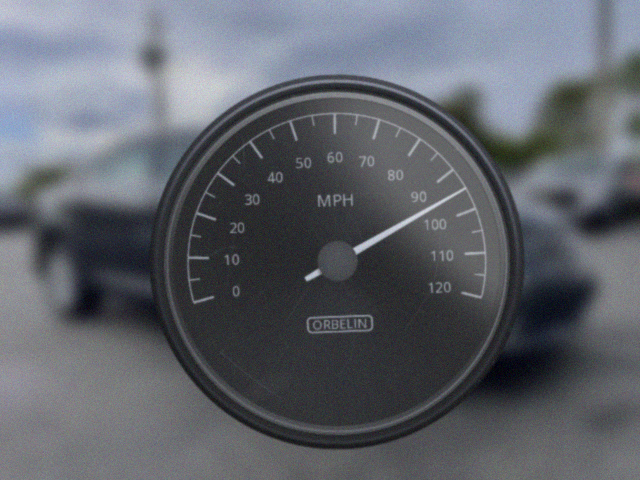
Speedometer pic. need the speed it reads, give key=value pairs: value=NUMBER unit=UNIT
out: value=95 unit=mph
